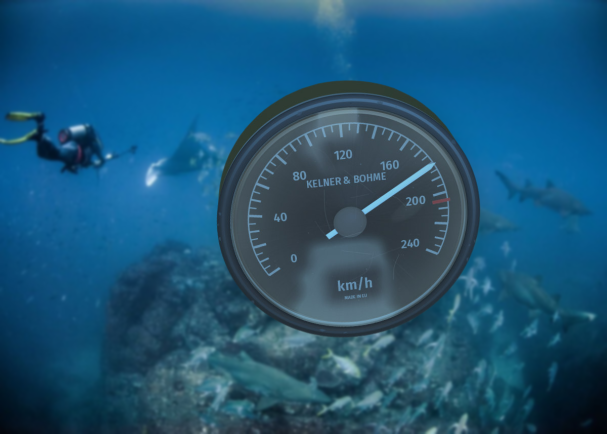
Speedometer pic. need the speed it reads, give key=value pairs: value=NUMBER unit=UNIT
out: value=180 unit=km/h
